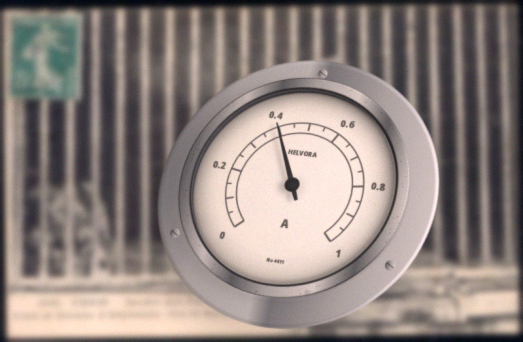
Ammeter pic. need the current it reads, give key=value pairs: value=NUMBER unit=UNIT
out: value=0.4 unit=A
